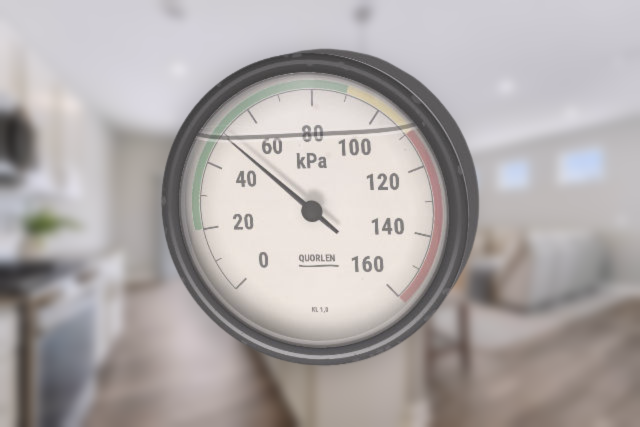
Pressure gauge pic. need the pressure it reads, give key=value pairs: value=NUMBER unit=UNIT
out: value=50 unit=kPa
